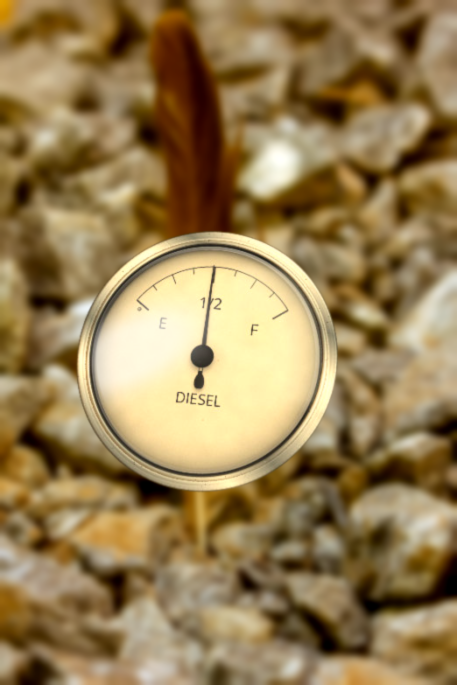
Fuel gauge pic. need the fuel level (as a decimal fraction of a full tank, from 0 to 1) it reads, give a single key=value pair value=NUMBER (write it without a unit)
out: value=0.5
